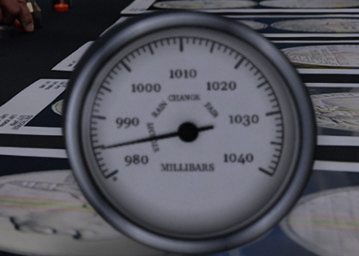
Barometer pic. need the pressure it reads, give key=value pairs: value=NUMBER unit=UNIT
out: value=985 unit=mbar
